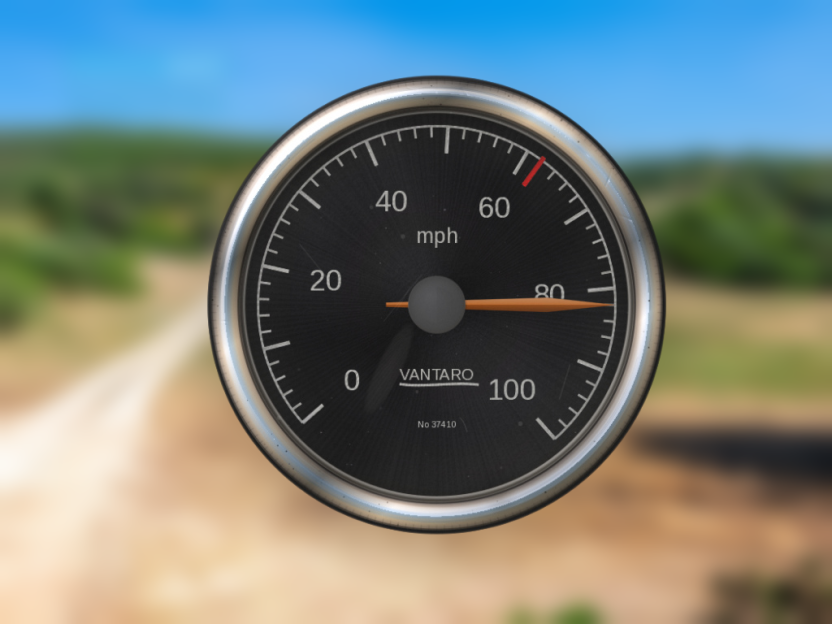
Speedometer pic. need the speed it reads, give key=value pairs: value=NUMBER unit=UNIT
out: value=82 unit=mph
